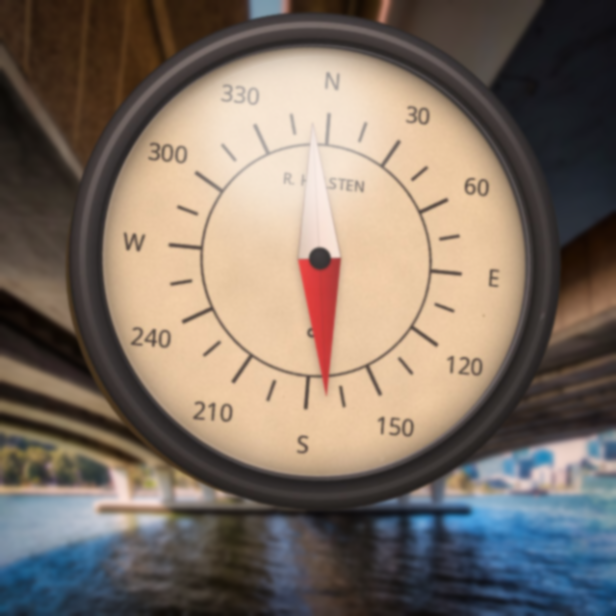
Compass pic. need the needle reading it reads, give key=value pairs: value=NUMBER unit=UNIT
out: value=172.5 unit=°
